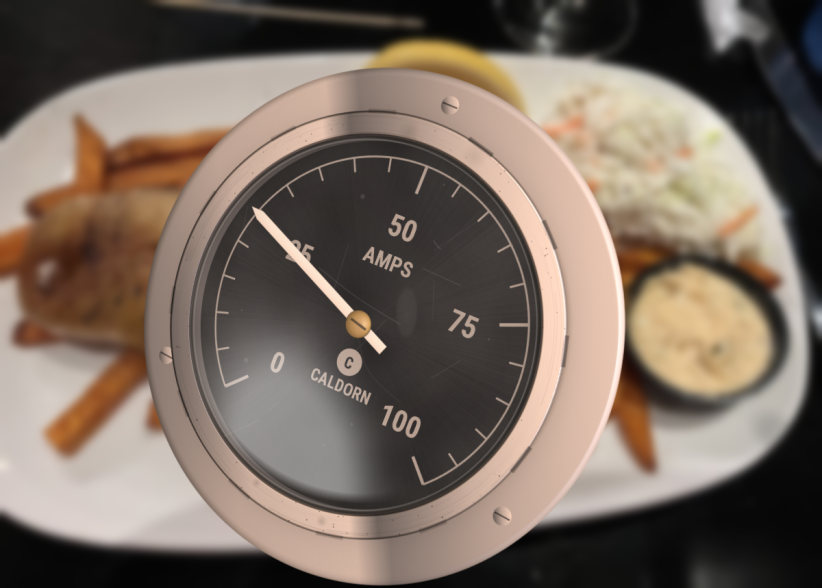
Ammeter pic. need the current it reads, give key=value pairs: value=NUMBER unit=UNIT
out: value=25 unit=A
